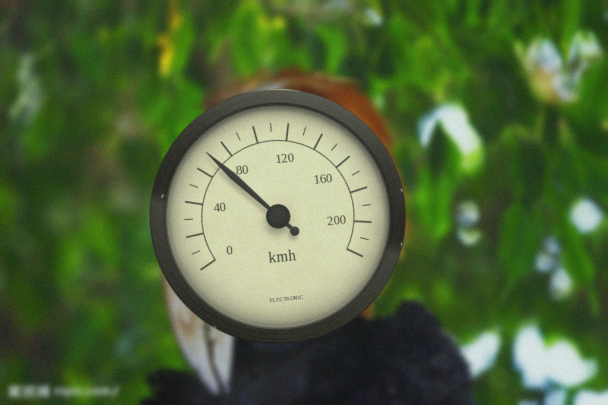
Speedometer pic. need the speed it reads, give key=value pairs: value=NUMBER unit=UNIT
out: value=70 unit=km/h
